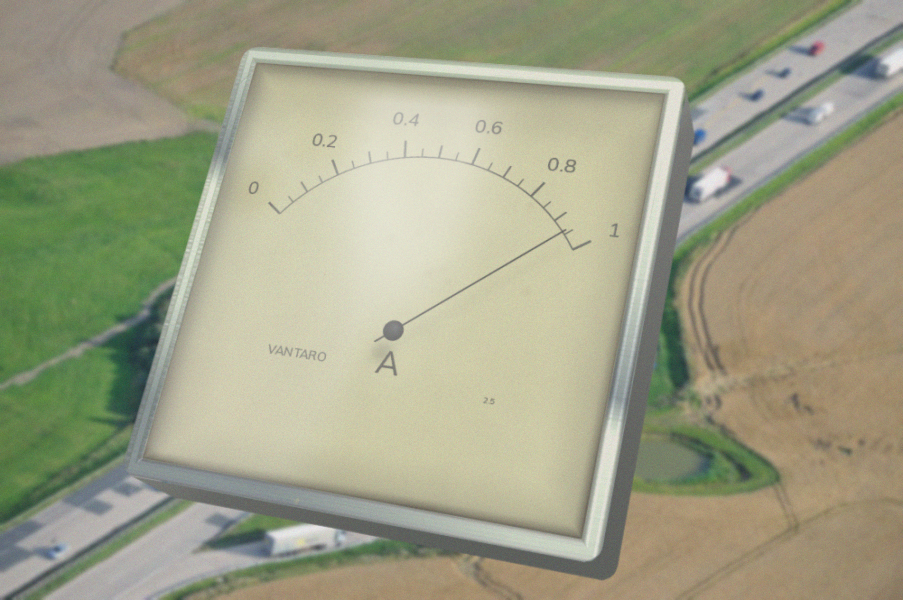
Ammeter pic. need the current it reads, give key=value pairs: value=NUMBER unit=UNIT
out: value=0.95 unit=A
